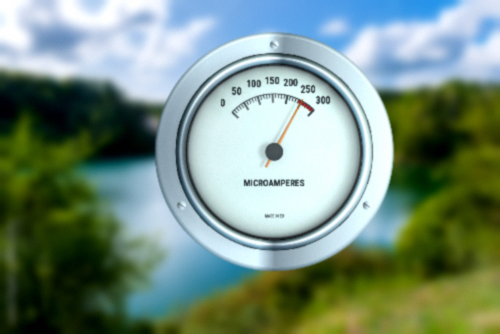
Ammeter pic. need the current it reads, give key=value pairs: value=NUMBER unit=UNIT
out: value=250 unit=µA
